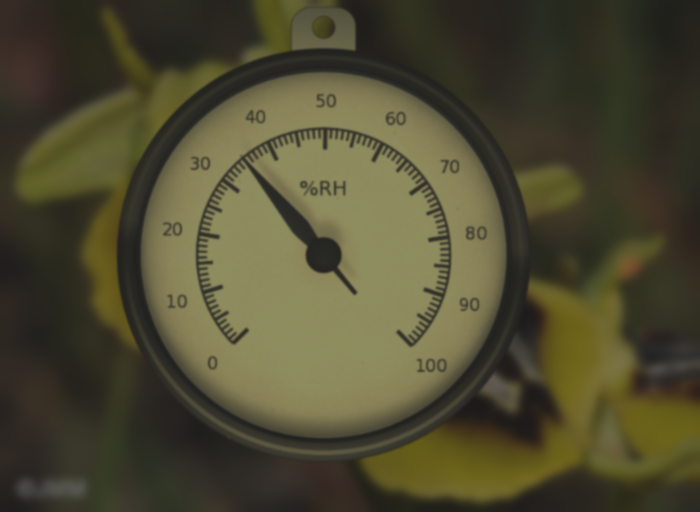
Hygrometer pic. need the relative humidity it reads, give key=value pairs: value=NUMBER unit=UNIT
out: value=35 unit=%
